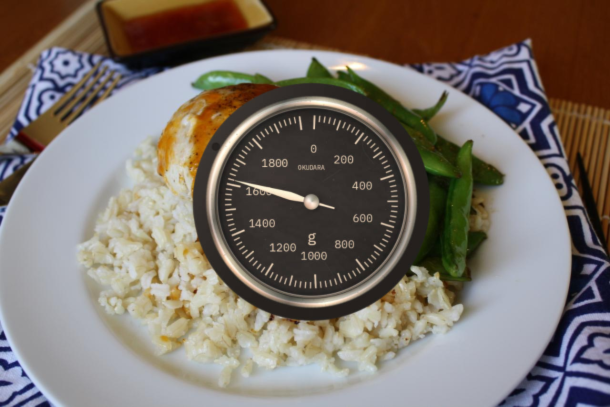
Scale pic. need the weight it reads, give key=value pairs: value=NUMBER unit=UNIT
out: value=1620 unit=g
